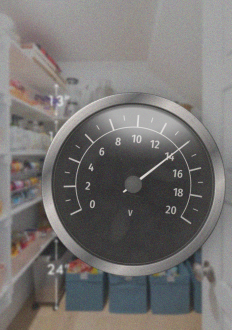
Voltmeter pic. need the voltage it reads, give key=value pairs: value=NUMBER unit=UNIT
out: value=14 unit=V
